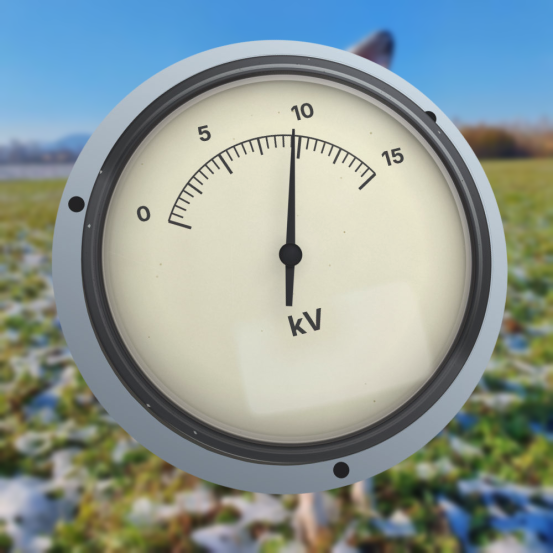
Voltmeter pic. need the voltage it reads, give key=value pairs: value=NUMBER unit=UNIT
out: value=9.5 unit=kV
